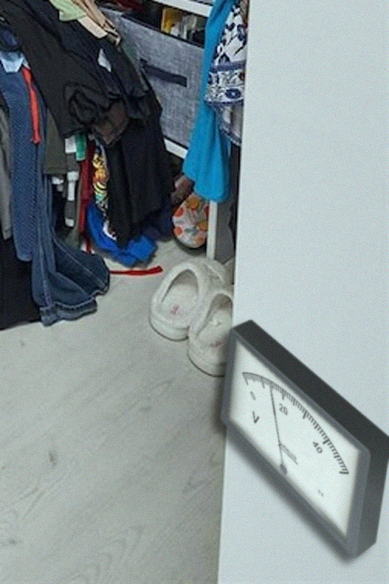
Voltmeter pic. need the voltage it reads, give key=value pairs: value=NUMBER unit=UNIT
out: value=15 unit=V
